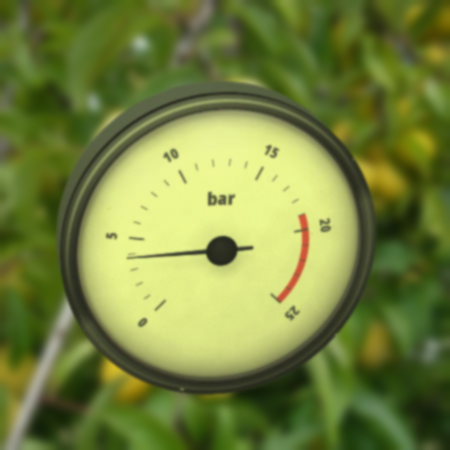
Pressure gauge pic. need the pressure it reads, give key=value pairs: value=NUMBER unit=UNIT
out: value=4 unit=bar
